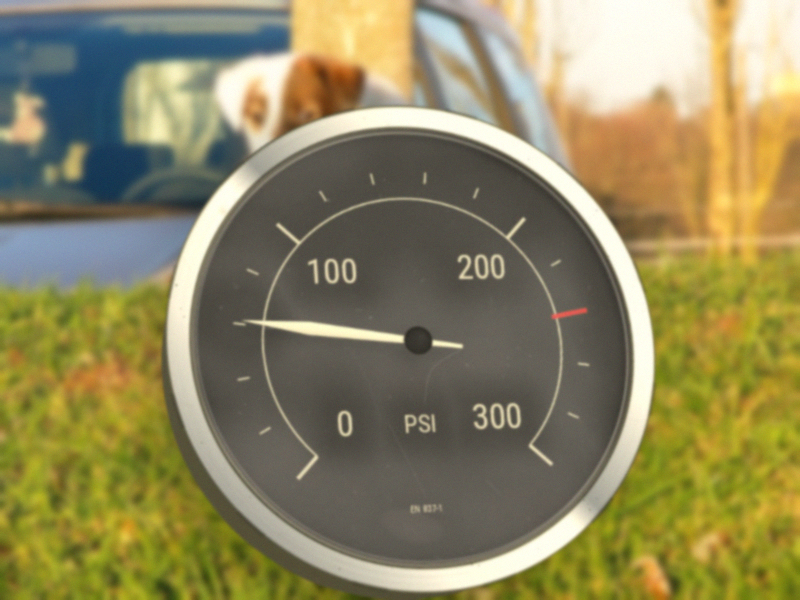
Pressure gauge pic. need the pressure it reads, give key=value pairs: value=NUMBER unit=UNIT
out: value=60 unit=psi
